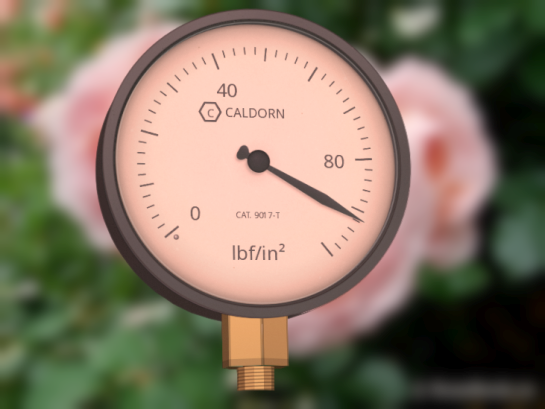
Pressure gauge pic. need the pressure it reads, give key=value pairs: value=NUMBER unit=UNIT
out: value=92 unit=psi
